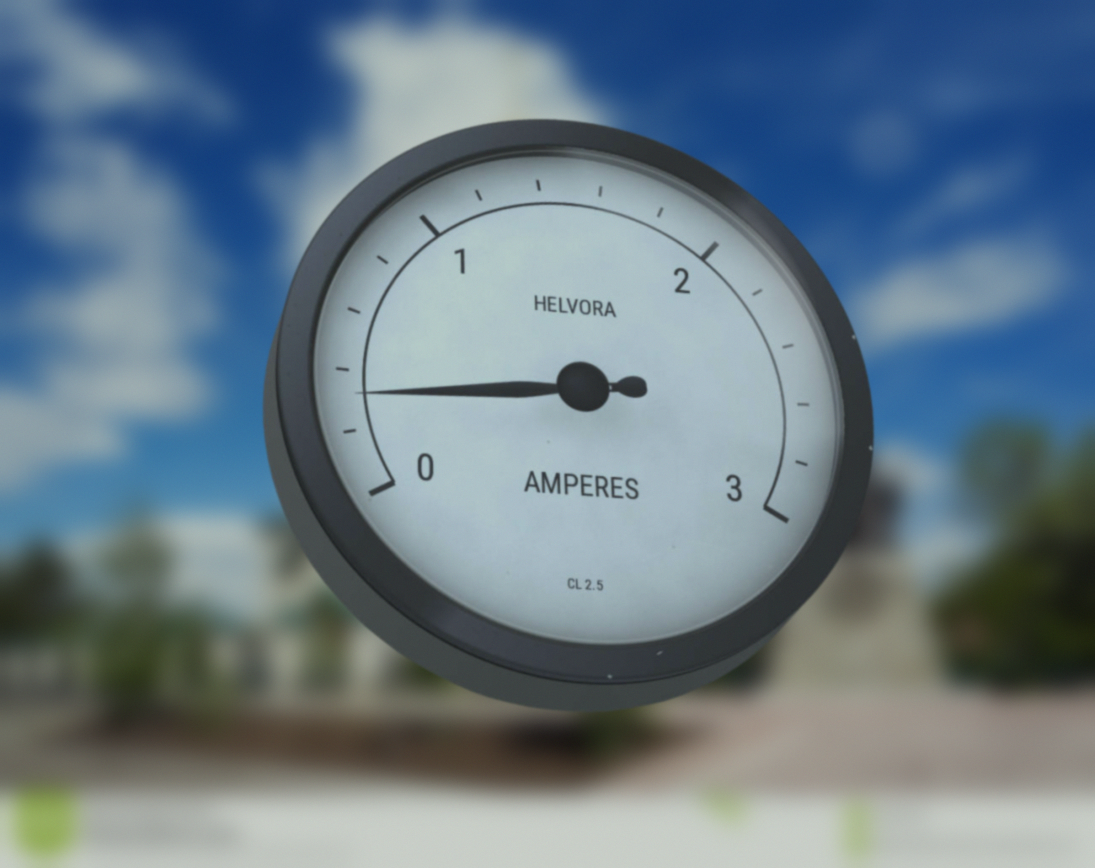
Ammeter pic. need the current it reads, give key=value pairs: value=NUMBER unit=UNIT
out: value=0.3 unit=A
